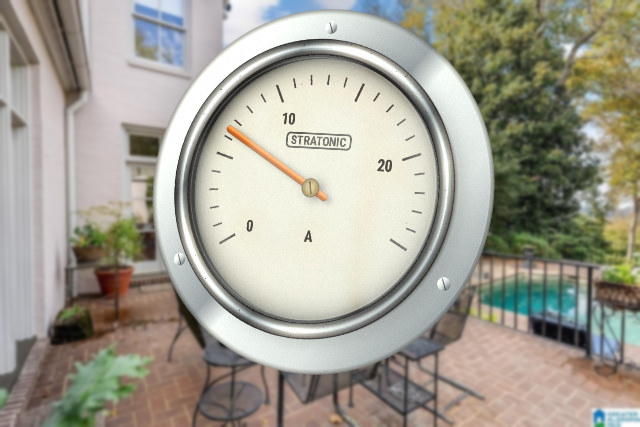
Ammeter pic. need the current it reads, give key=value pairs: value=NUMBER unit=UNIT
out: value=6.5 unit=A
